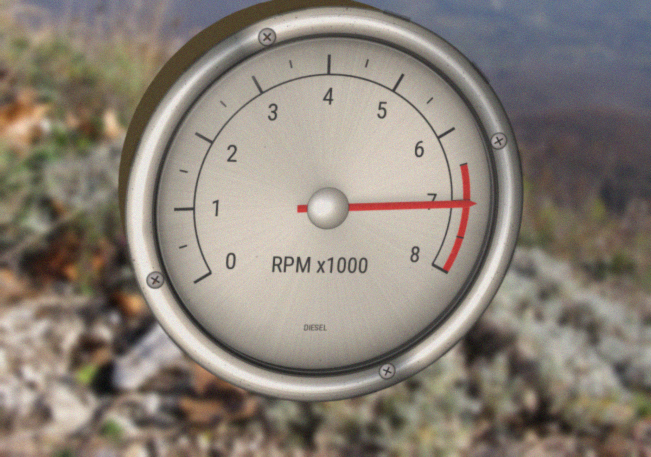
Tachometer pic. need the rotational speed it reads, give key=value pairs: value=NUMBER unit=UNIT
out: value=7000 unit=rpm
